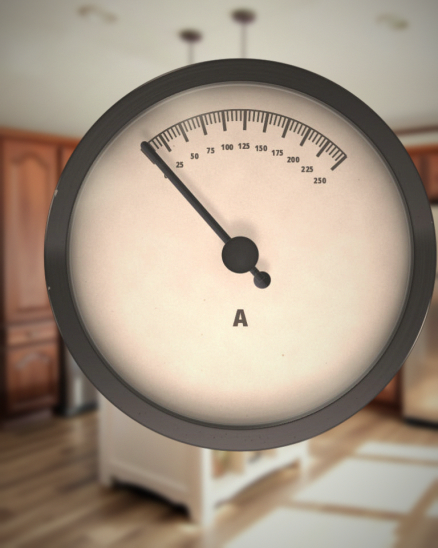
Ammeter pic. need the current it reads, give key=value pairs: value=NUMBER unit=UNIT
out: value=5 unit=A
